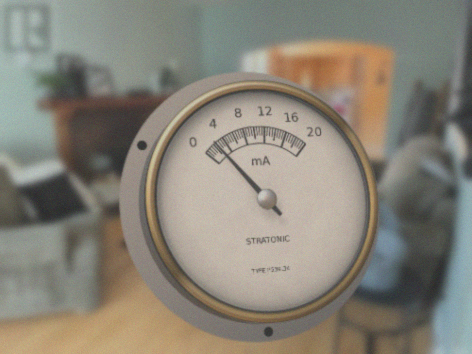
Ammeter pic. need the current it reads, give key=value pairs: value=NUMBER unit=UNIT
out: value=2 unit=mA
